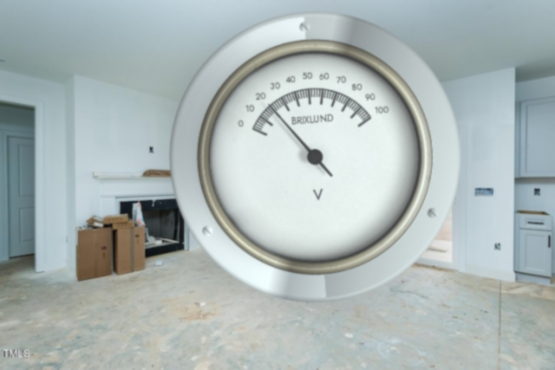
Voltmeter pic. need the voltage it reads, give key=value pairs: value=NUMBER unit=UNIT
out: value=20 unit=V
